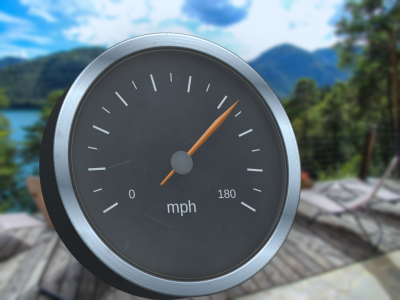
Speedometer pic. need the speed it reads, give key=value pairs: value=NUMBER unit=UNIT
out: value=125 unit=mph
